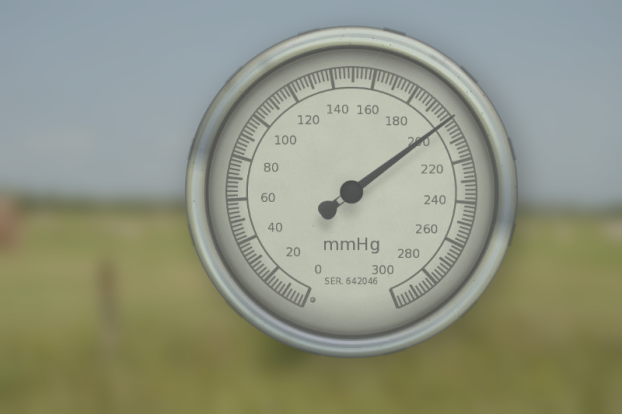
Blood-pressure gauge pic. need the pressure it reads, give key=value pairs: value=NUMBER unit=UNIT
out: value=200 unit=mmHg
